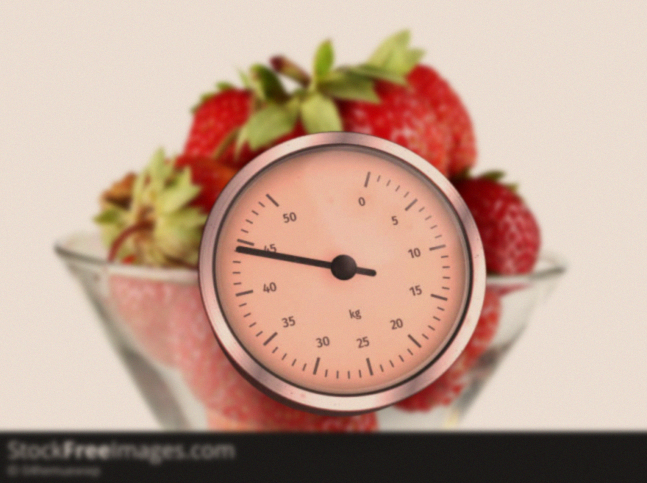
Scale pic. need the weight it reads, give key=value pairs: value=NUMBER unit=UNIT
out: value=44 unit=kg
